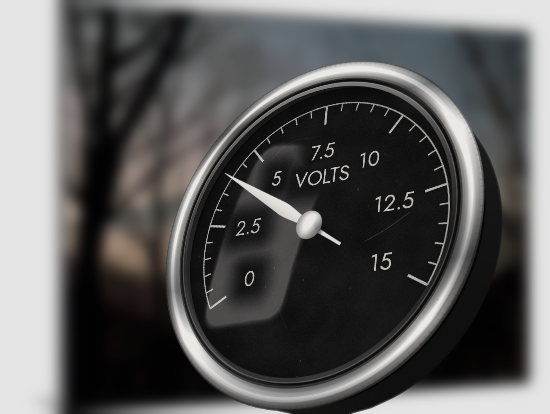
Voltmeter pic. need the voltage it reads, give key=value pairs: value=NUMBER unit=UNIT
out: value=4 unit=V
